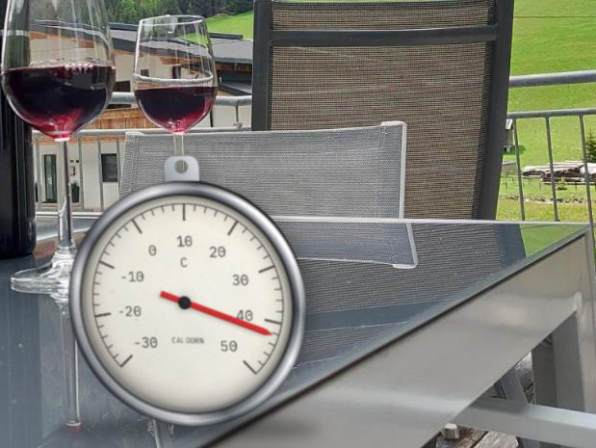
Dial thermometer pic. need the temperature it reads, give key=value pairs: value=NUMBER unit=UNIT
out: value=42 unit=°C
